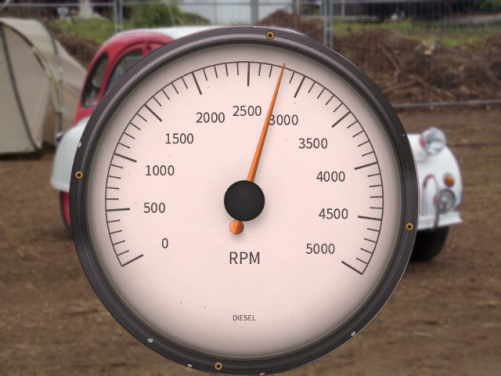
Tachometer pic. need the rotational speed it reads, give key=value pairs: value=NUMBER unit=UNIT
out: value=2800 unit=rpm
